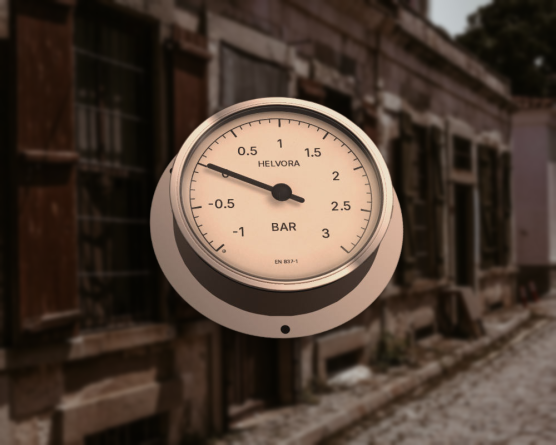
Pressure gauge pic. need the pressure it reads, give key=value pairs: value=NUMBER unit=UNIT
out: value=0 unit=bar
